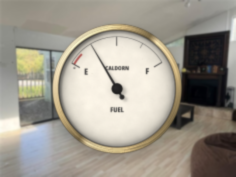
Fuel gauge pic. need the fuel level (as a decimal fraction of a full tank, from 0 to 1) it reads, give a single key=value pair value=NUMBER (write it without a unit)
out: value=0.25
